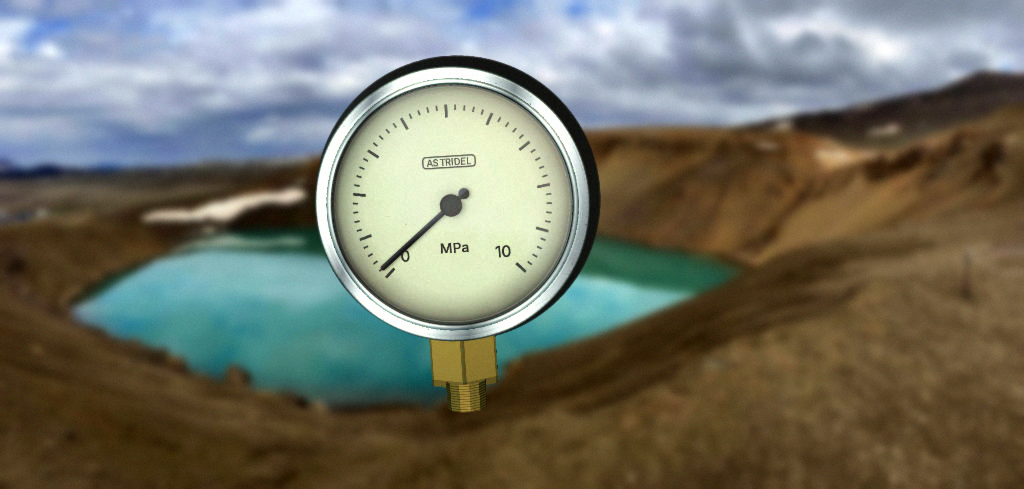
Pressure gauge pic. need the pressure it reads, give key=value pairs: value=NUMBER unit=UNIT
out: value=0.2 unit=MPa
